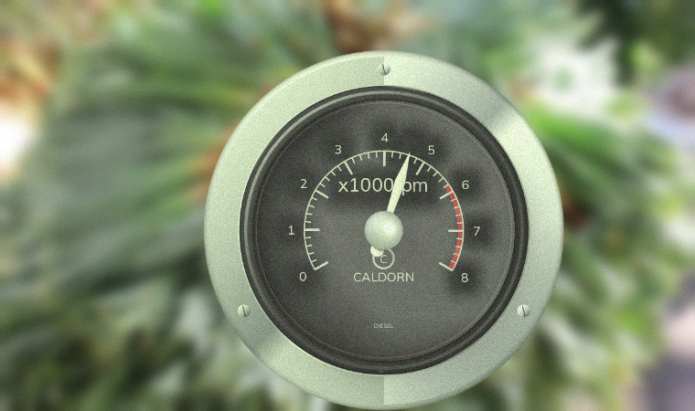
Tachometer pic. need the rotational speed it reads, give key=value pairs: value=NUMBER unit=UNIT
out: value=4600 unit=rpm
